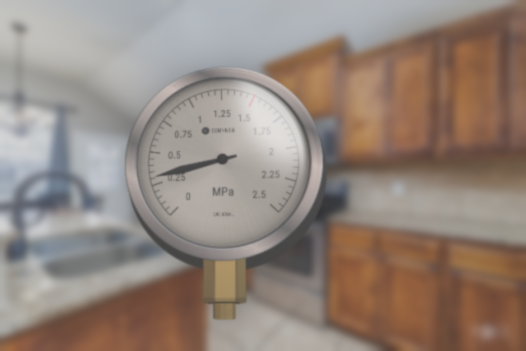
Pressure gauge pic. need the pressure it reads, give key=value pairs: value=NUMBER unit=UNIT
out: value=0.3 unit=MPa
